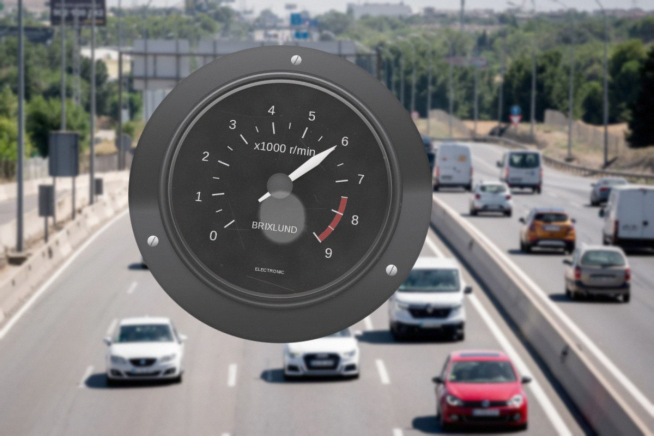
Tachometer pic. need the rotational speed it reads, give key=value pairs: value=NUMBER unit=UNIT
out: value=6000 unit=rpm
